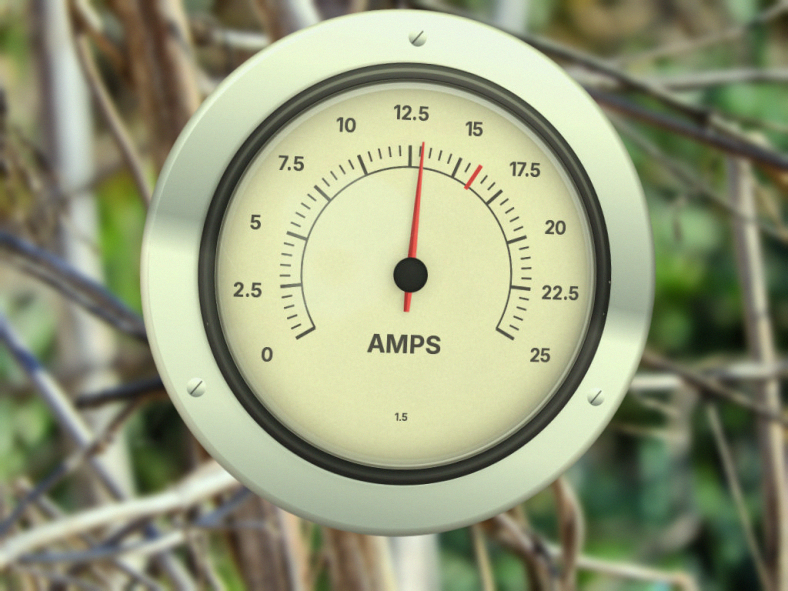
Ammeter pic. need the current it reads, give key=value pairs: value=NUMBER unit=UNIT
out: value=13 unit=A
